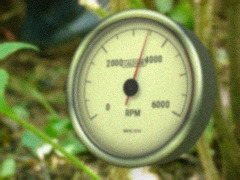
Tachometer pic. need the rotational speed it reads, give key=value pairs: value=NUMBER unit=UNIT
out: value=3500 unit=rpm
